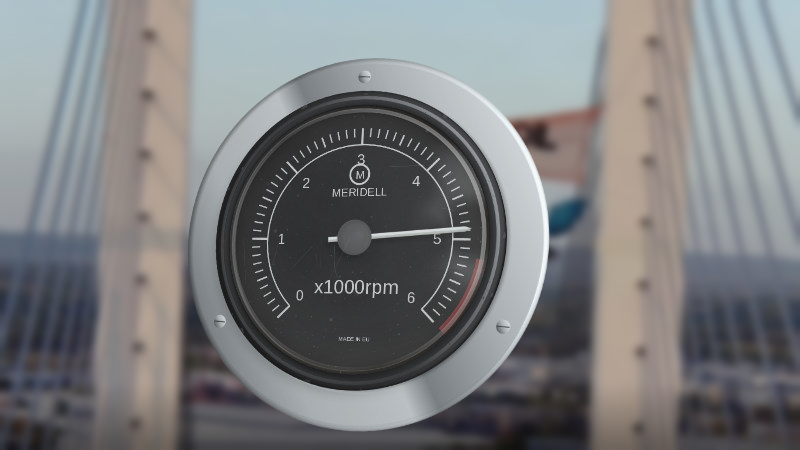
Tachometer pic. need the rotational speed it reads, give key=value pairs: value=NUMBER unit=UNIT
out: value=4900 unit=rpm
